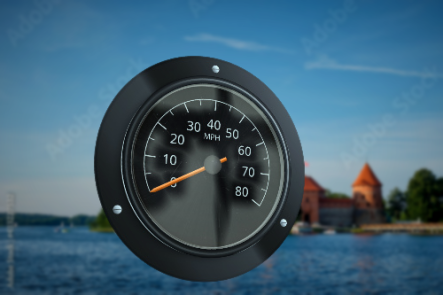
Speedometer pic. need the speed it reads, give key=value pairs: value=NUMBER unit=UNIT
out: value=0 unit=mph
